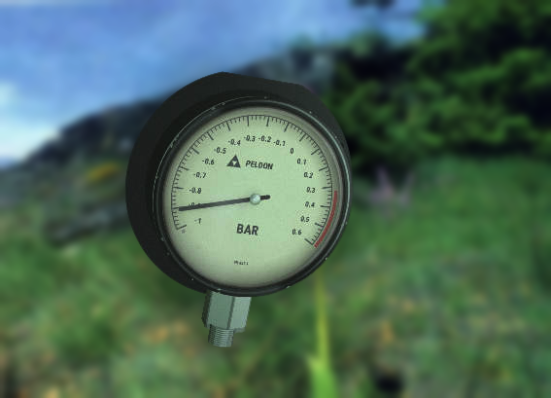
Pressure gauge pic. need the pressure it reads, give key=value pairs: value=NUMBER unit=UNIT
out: value=-0.9 unit=bar
